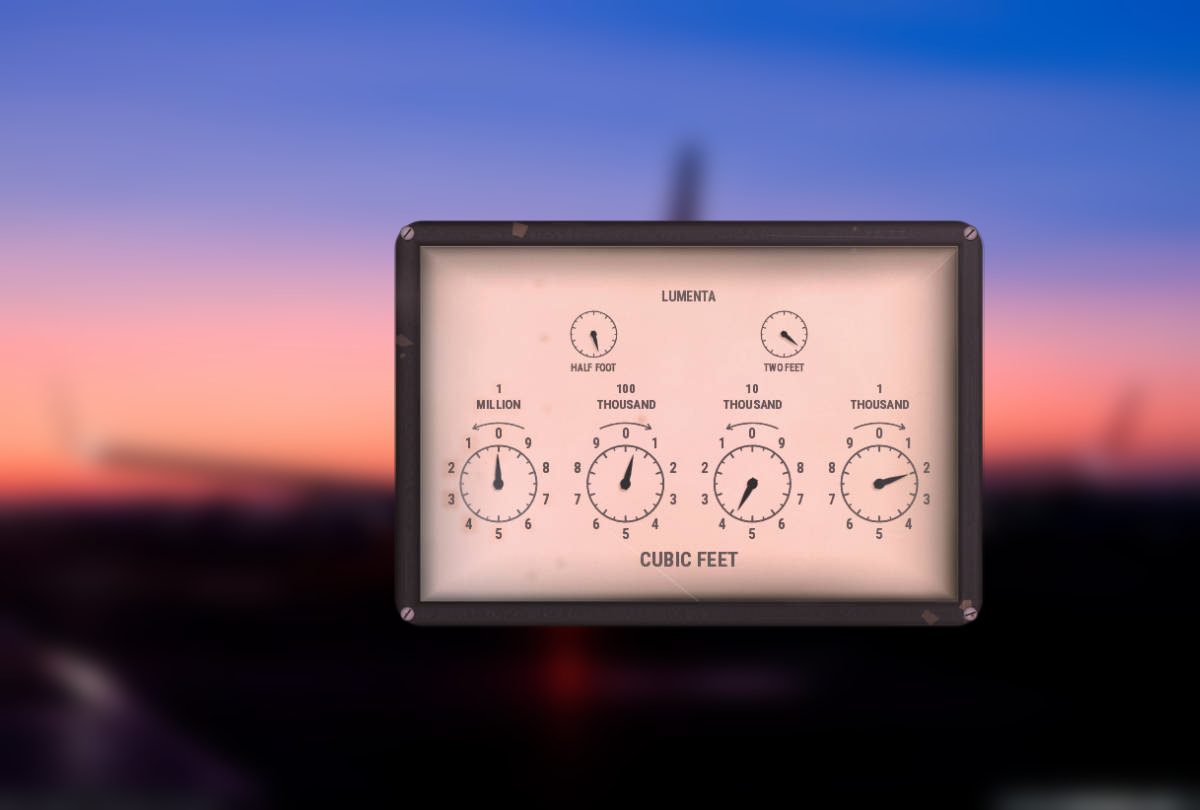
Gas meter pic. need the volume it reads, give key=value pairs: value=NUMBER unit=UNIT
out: value=4200 unit=ft³
